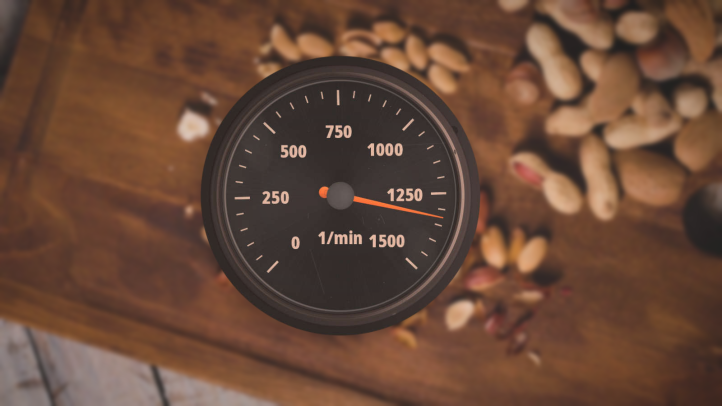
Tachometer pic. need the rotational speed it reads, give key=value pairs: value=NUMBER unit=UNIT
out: value=1325 unit=rpm
